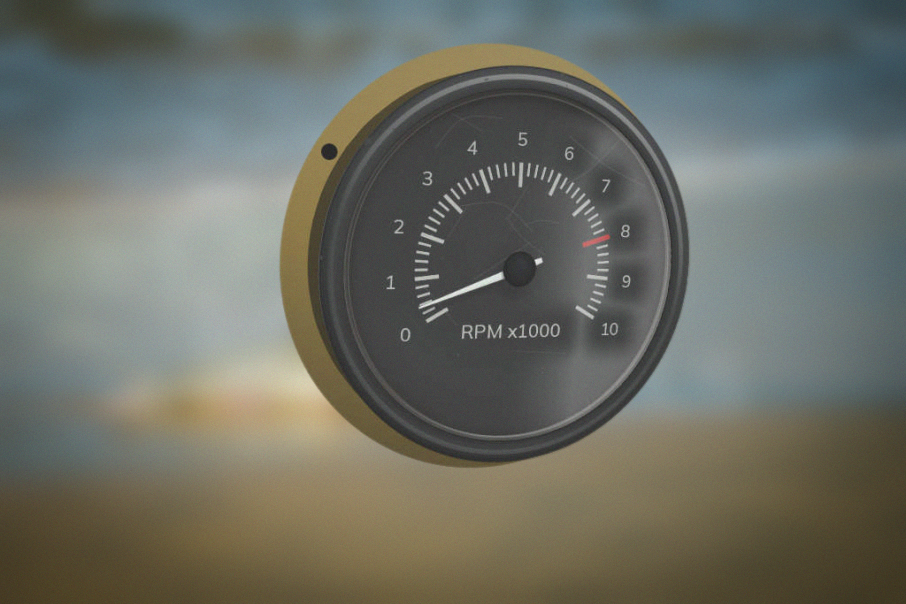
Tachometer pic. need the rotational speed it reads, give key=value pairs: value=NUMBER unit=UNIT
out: value=400 unit=rpm
